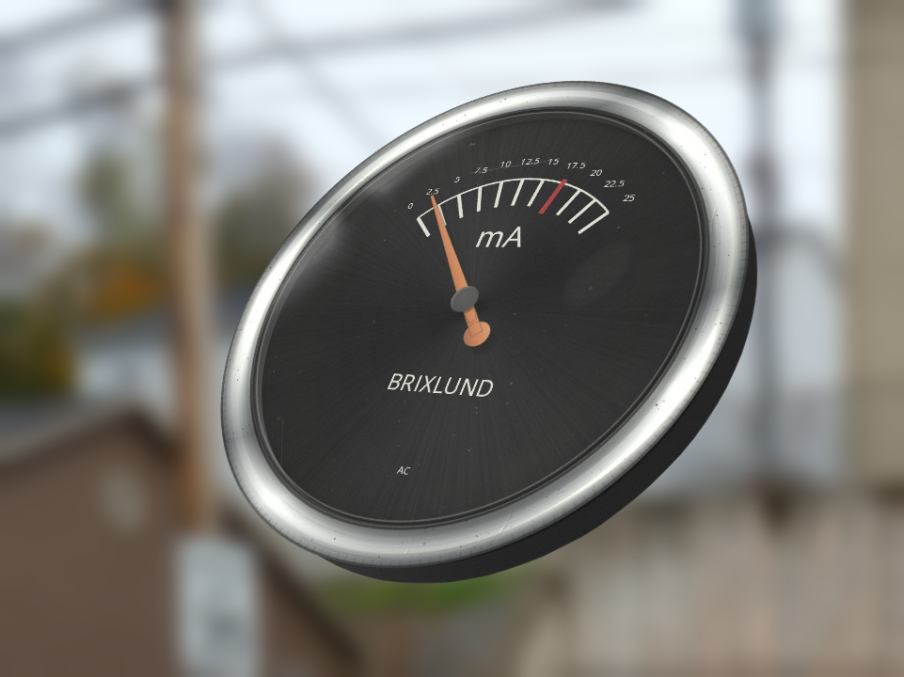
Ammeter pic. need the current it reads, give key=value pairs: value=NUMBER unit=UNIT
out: value=2.5 unit=mA
